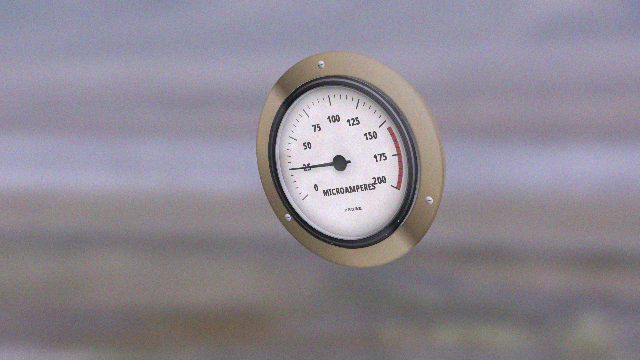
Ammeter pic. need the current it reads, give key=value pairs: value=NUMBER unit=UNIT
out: value=25 unit=µA
